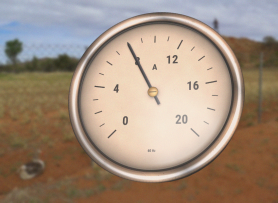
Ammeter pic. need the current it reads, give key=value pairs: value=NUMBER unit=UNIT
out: value=8 unit=A
